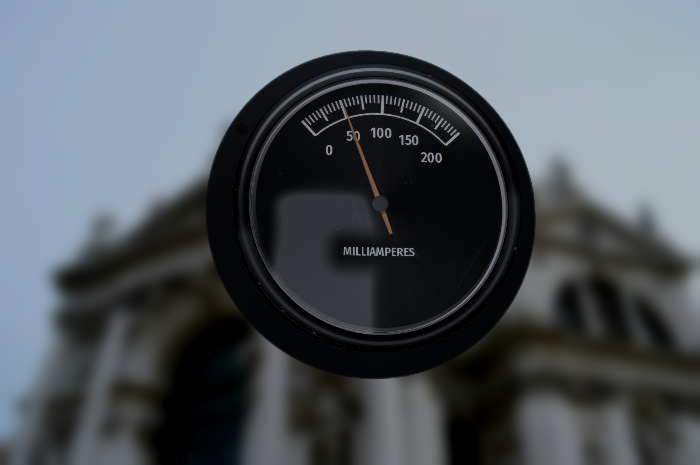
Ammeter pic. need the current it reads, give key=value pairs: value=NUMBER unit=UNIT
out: value=50 unit=mA
